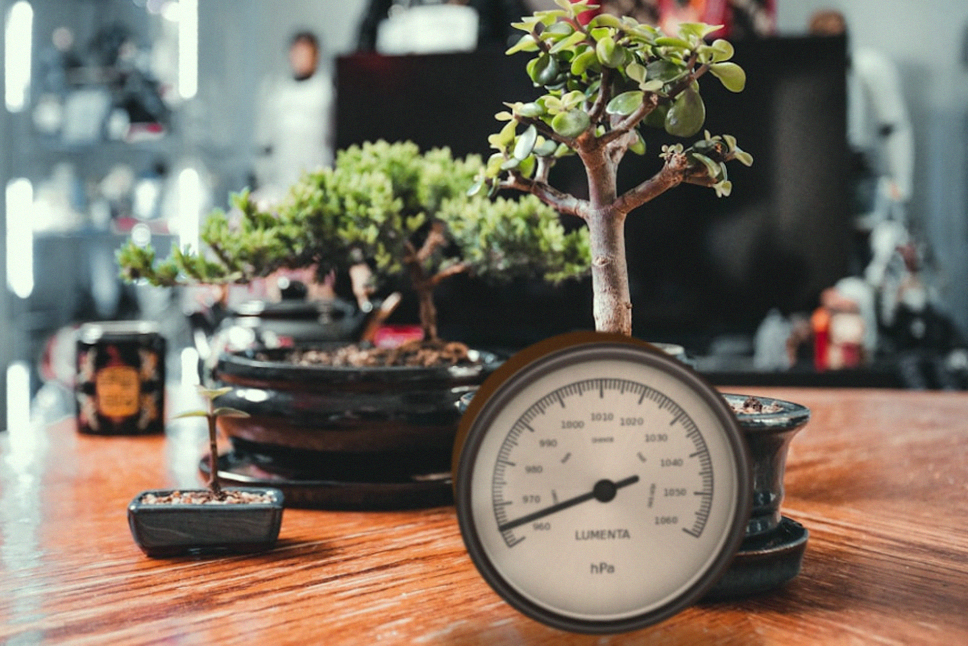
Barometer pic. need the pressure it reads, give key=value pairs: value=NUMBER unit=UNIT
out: value=965 unit=hPa
